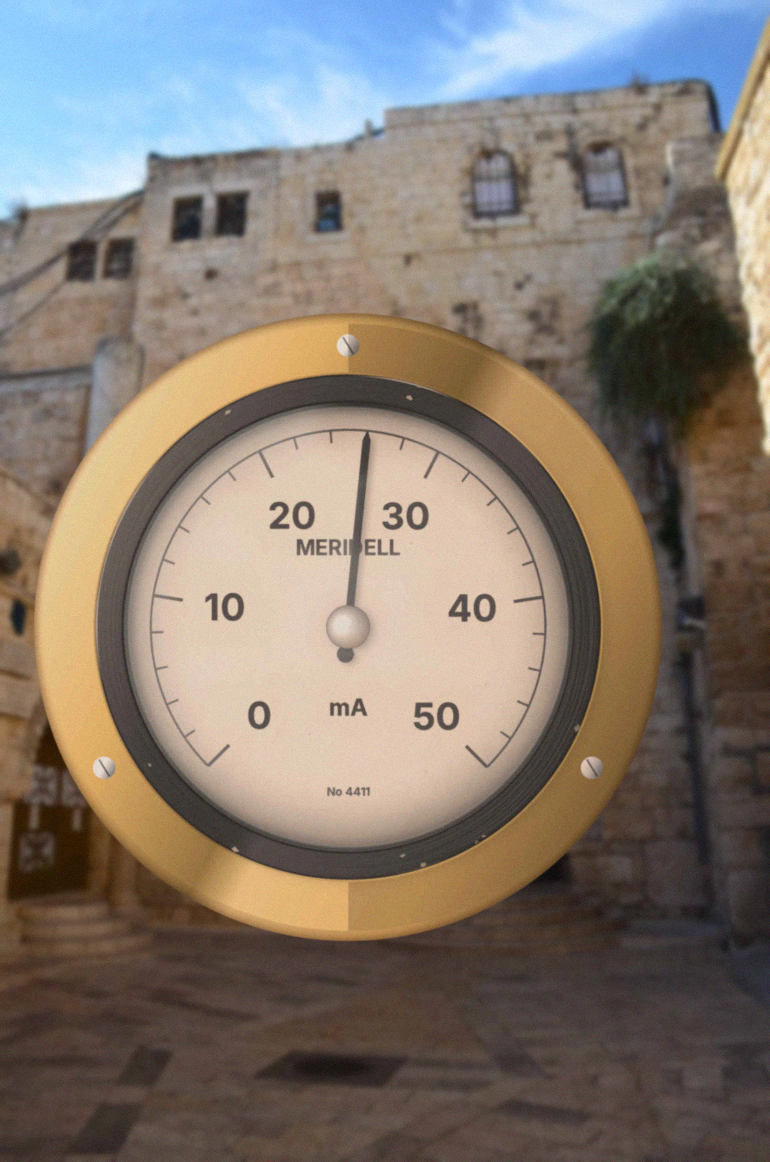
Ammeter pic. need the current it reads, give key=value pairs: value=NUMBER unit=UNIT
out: value=26 unit=mA
